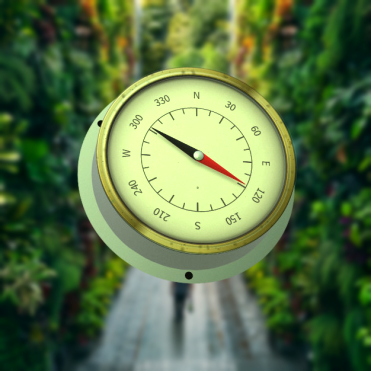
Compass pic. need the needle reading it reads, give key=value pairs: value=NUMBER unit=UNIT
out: value=120 unit=°
